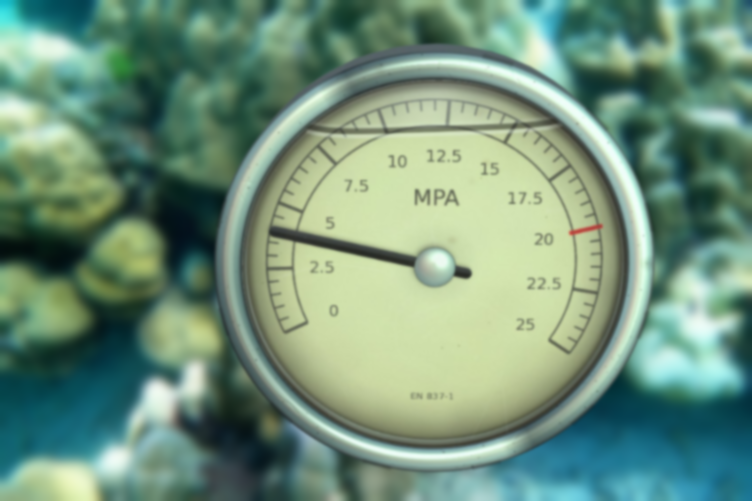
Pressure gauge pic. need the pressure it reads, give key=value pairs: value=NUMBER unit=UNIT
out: value=4 unit=MPa
